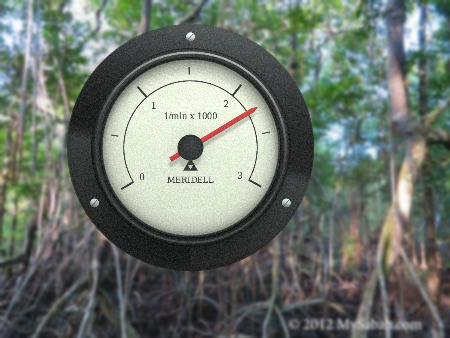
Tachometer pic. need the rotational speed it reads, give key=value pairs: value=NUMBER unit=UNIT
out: value=2250 unit=rpm
